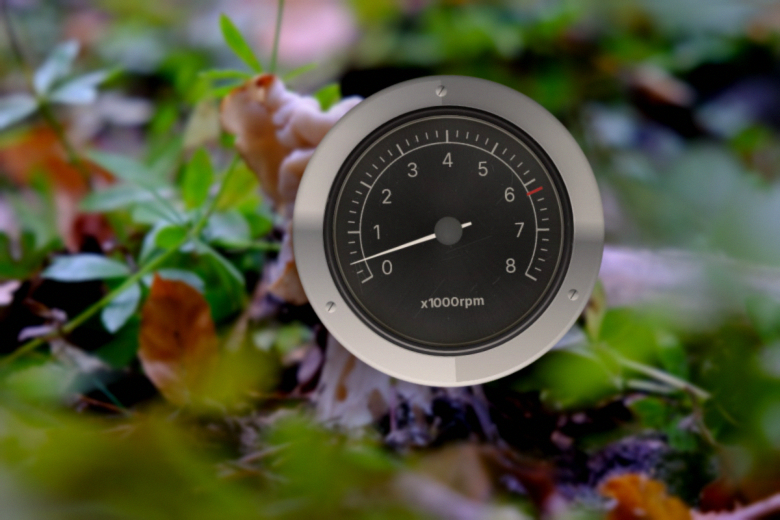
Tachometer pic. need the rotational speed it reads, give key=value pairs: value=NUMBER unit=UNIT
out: value=400 unit=rpm
